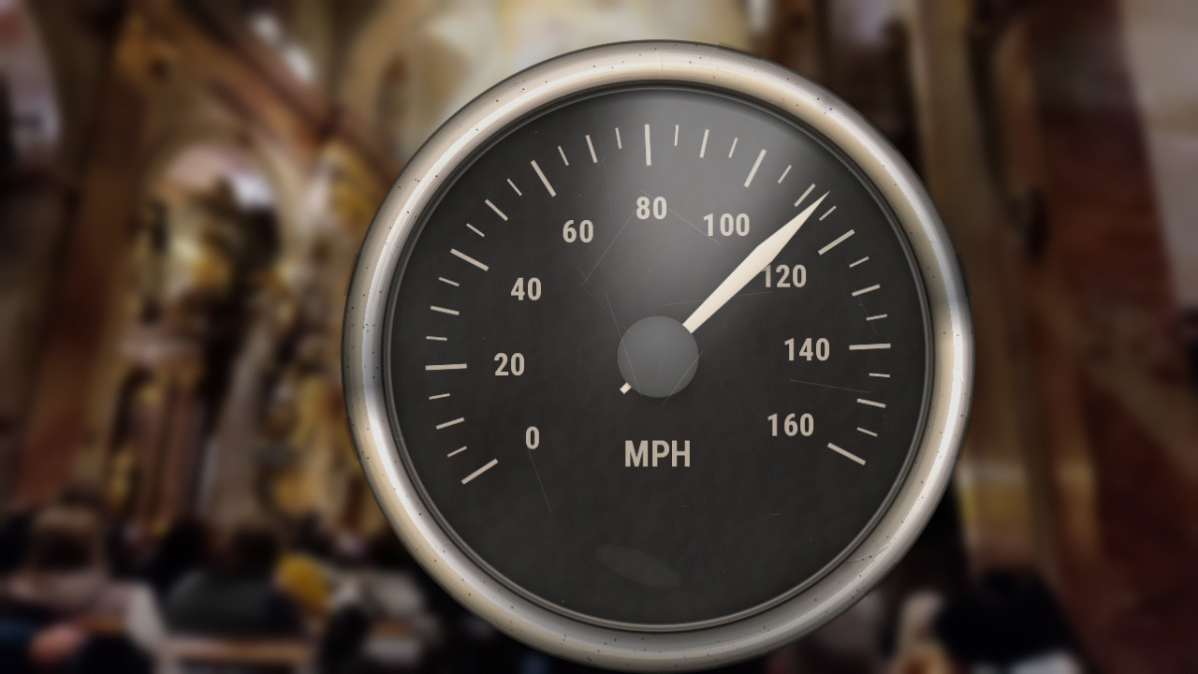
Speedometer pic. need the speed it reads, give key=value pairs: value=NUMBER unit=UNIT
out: value=112.5 unit=mph
